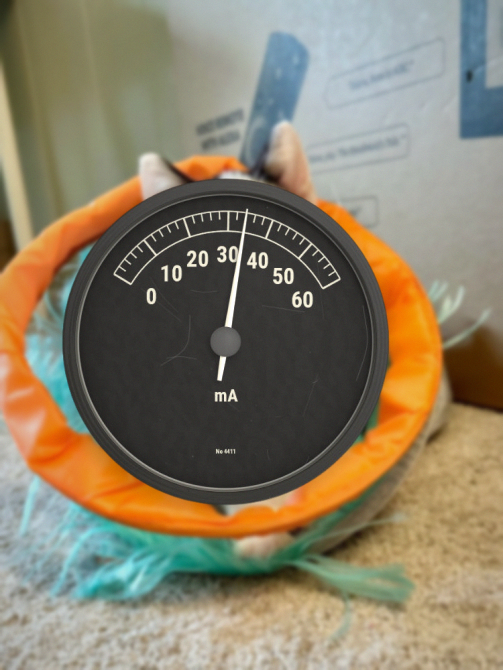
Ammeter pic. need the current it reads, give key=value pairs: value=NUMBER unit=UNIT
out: value=34 unit=mA
